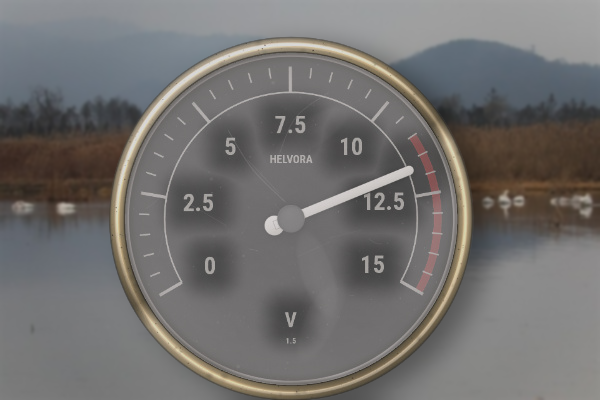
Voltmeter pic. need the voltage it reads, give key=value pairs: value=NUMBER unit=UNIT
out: value=11.75 unit=V
